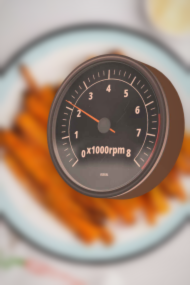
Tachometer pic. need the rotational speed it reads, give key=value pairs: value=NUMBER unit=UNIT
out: value=2200 unit=rpm
